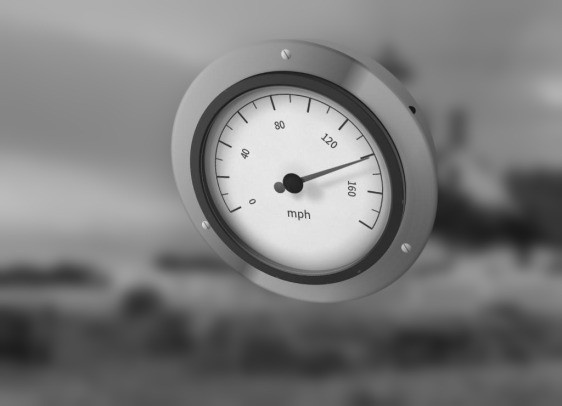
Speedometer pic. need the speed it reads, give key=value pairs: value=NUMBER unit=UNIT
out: value=140 unit=mph
